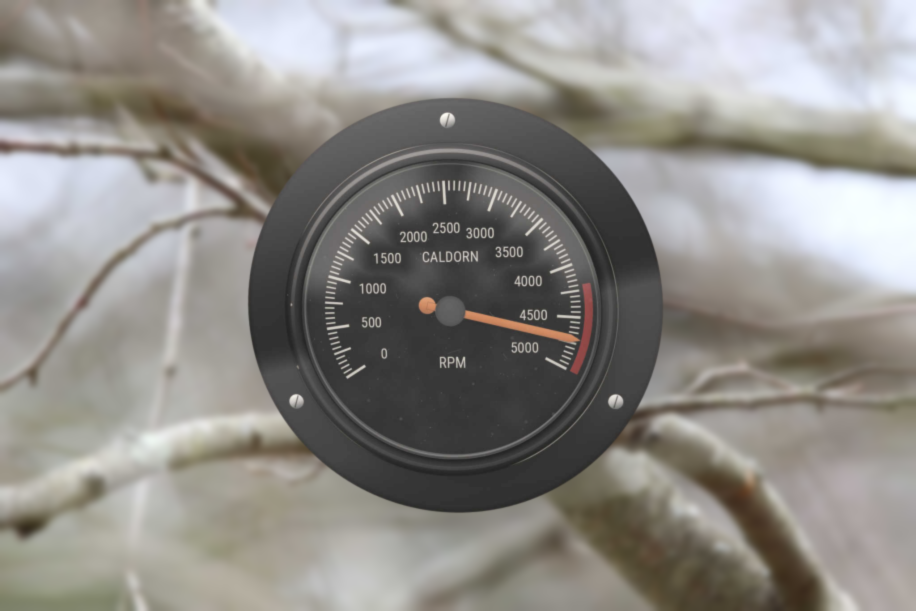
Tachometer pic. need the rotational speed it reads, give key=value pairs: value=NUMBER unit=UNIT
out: value=4700 unit=rpm
